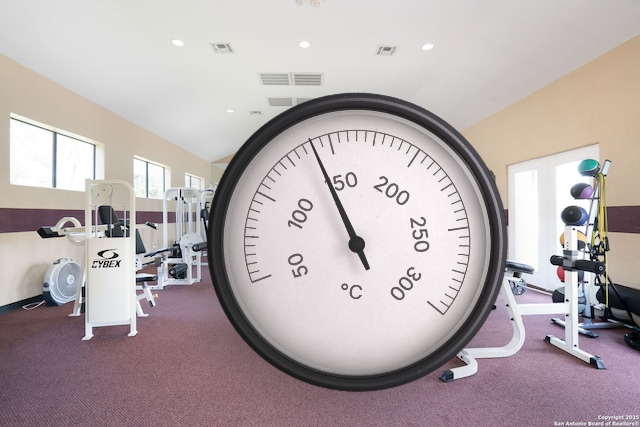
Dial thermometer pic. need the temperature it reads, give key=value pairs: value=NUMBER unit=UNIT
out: value=140 unit=°C
